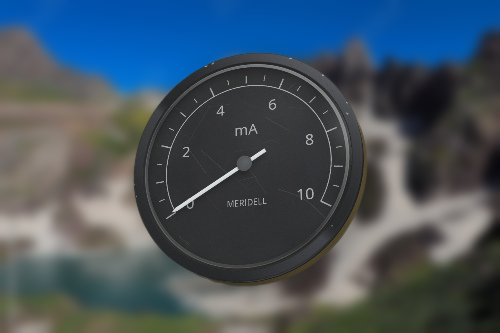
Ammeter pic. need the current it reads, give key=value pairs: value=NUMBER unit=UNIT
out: value=0 unit=mA
